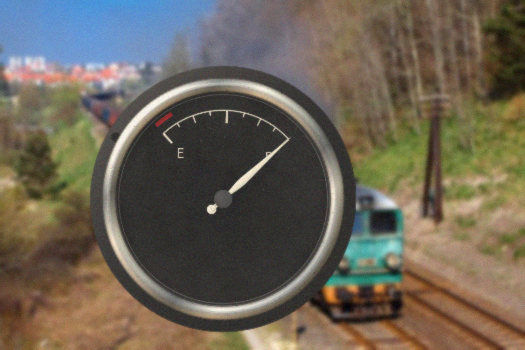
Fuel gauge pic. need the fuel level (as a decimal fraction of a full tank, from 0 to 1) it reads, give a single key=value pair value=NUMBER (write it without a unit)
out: value=1
